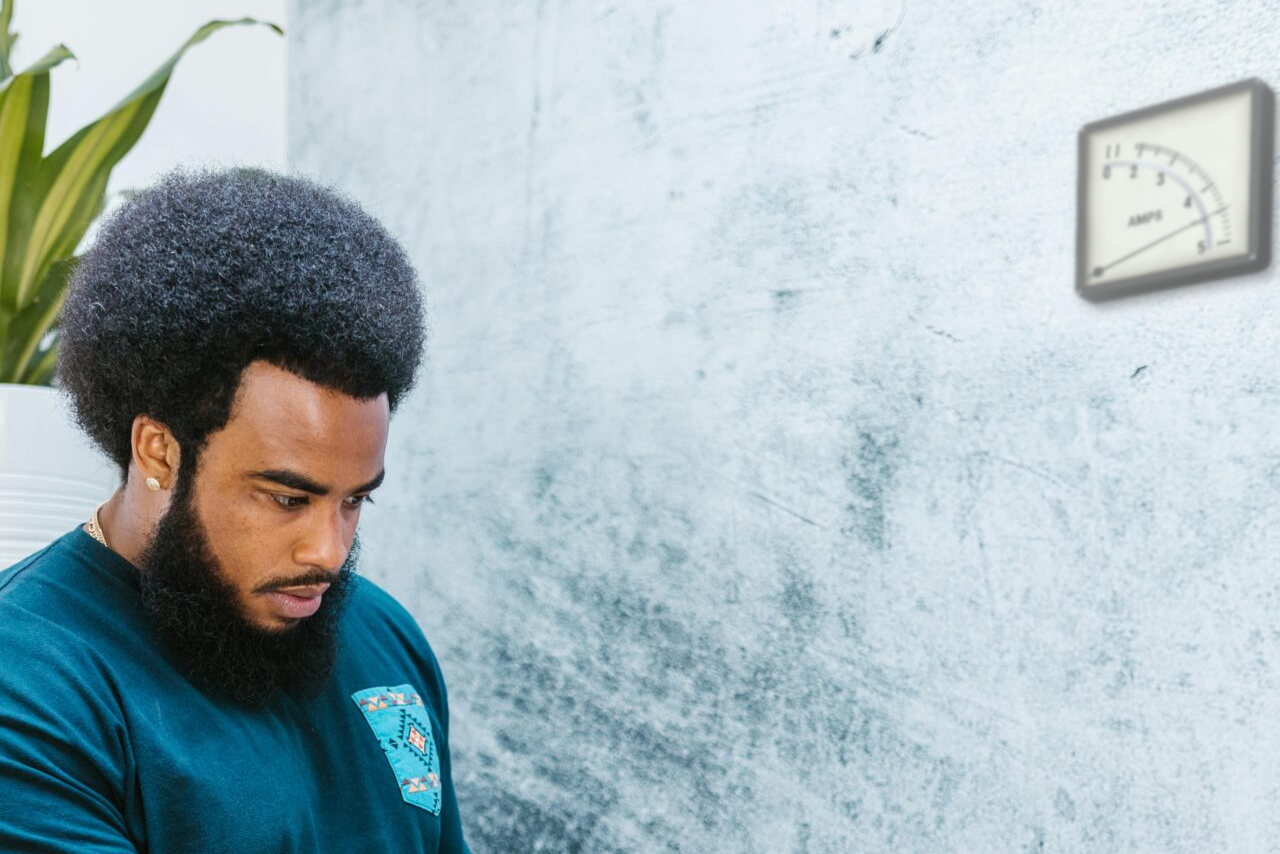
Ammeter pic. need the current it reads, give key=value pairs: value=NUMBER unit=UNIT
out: value=4.5 unit=A
